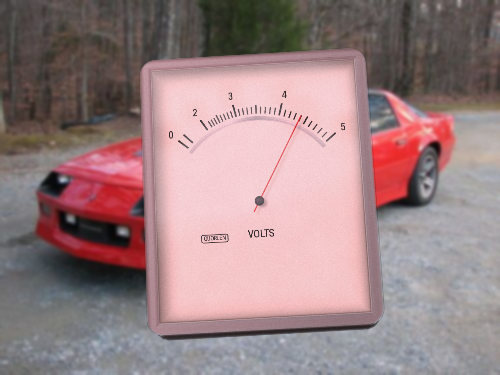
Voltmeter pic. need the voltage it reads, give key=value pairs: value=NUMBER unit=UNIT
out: value=4.4 unit=V
